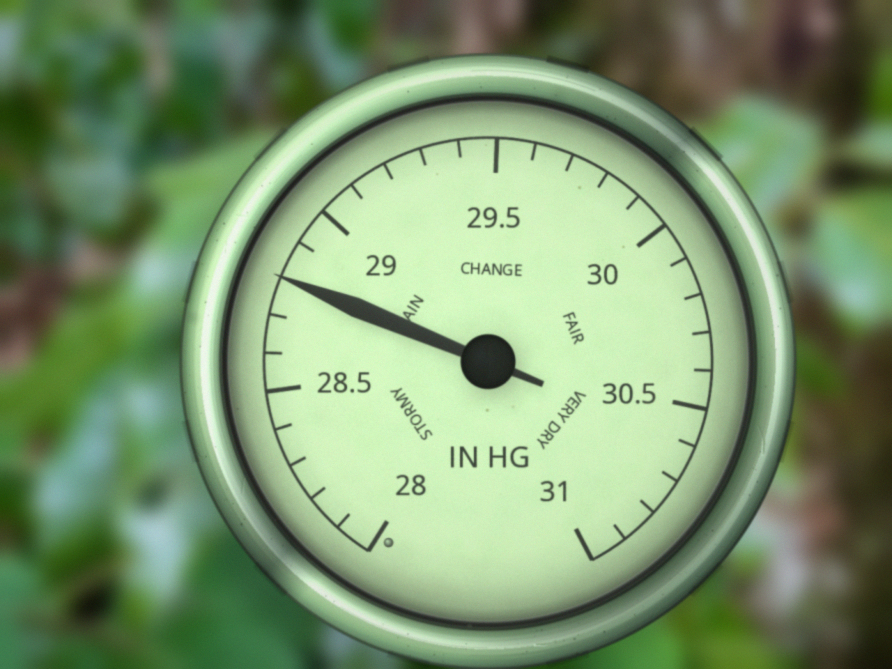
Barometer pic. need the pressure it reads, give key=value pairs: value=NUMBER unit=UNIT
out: value=28.8 unit=inHg
